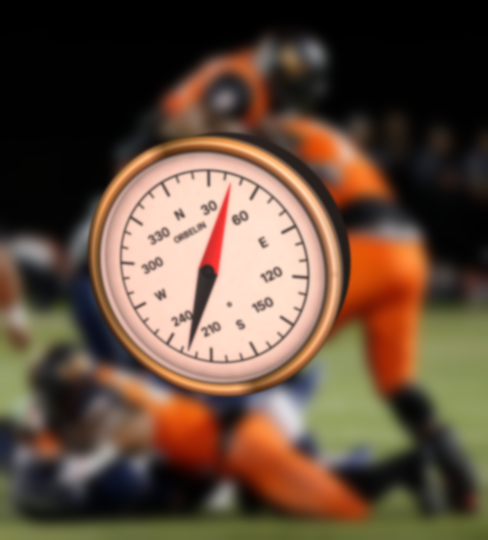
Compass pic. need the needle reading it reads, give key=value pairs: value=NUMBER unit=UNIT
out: value=45 unit=°
